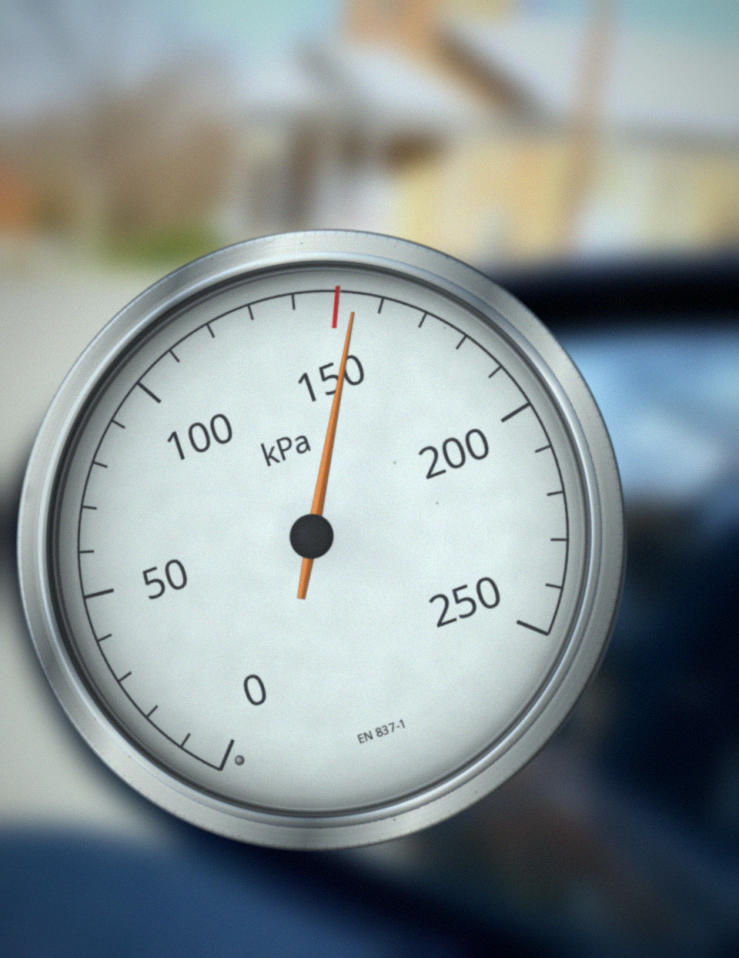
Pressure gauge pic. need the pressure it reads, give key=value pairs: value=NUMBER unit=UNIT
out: value=155 unit=kPa
